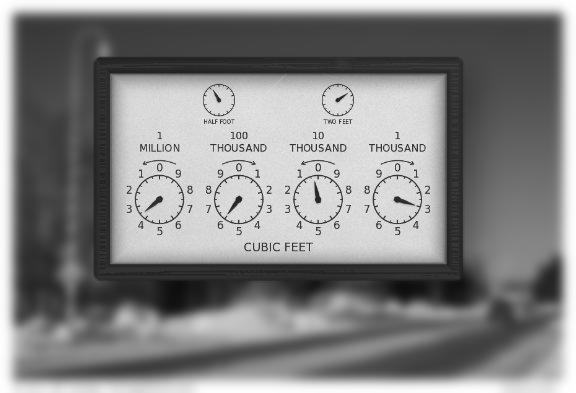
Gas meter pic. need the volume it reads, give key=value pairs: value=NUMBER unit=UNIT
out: value=360300 unit=ft³
